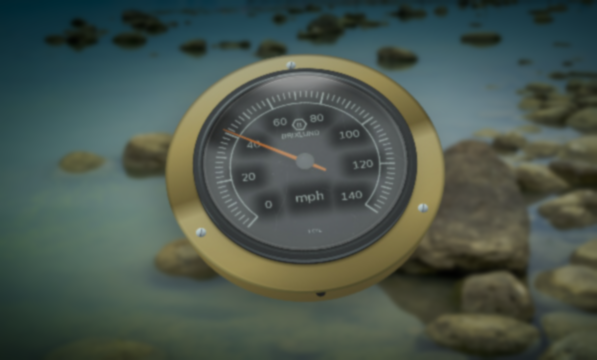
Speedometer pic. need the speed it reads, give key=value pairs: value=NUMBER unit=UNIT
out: value=40 unit=mph
